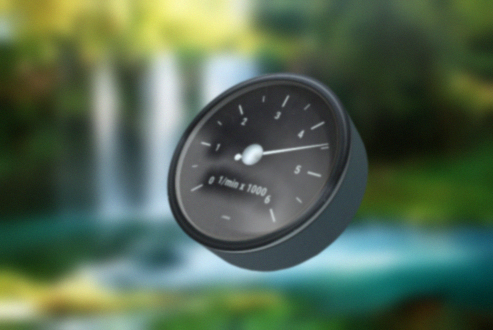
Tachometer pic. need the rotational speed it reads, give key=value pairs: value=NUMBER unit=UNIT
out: value=4500 unit=rpm
